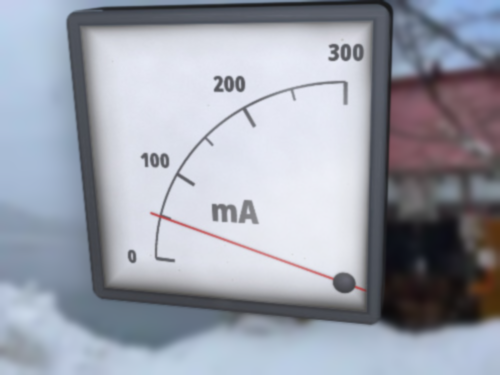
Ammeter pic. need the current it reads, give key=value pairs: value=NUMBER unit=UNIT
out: value=50 unit=mA
